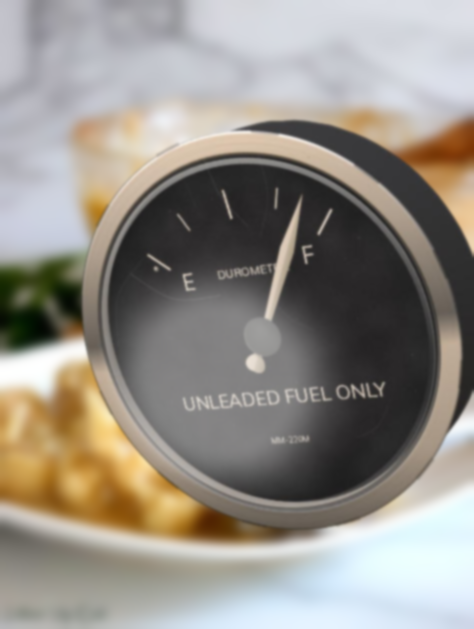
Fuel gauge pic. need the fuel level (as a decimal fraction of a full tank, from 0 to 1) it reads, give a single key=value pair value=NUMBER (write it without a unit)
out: value=0.875
